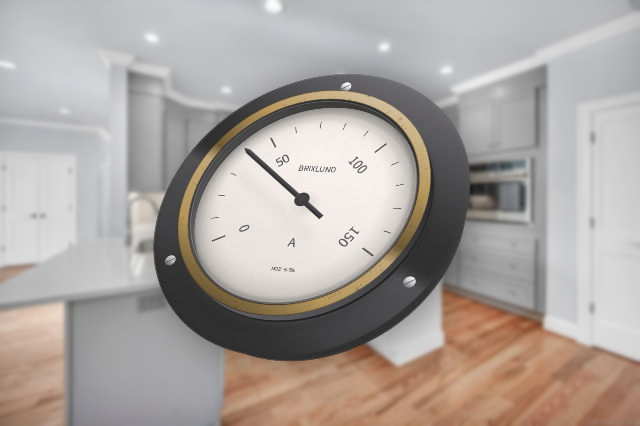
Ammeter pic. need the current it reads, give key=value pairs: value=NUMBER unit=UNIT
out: value=40 unit=A
